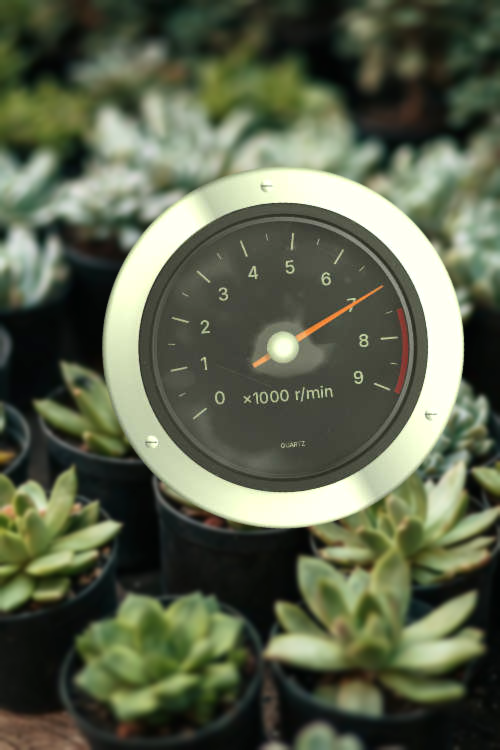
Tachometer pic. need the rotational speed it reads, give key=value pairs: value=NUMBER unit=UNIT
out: value=7000 unit=rpm
